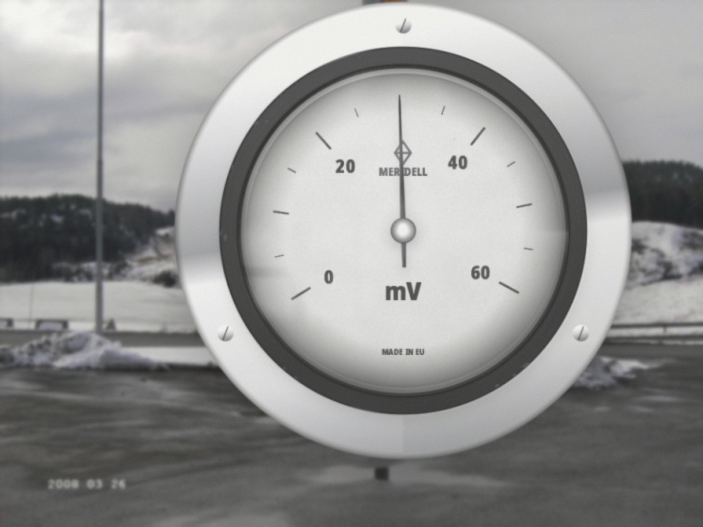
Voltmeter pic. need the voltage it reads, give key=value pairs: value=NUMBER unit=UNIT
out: value=30 unit=mV
